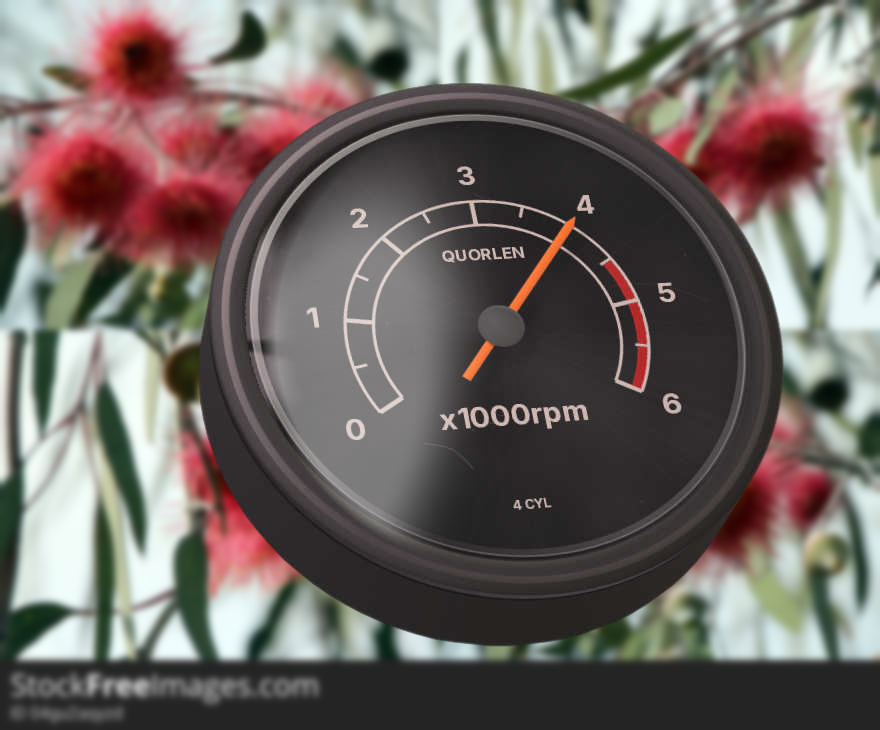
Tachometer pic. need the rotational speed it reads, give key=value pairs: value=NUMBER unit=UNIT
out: value=4000 unit=rpm
